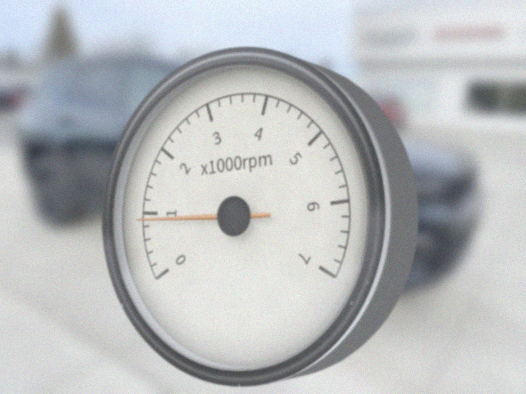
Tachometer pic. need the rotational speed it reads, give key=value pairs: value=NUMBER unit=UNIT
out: value=900 unit=rpm
